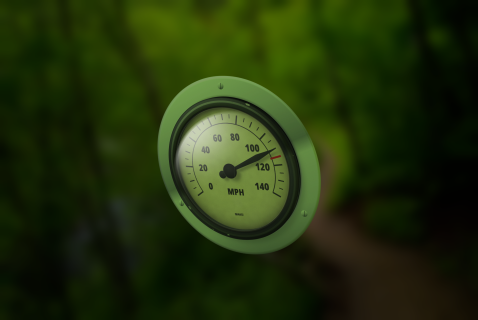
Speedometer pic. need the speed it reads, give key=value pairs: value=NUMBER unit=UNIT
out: value=110 unit=mph
